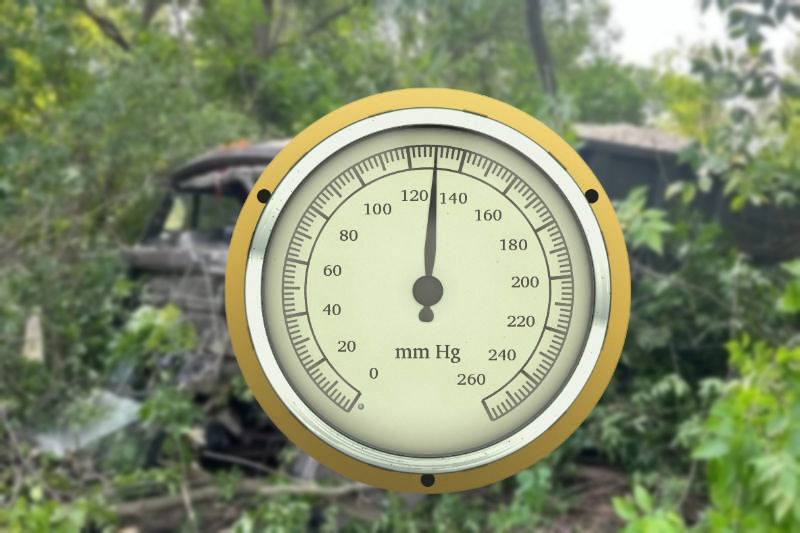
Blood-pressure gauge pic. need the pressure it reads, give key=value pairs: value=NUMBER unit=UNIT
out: value=130 unit=mmHg
